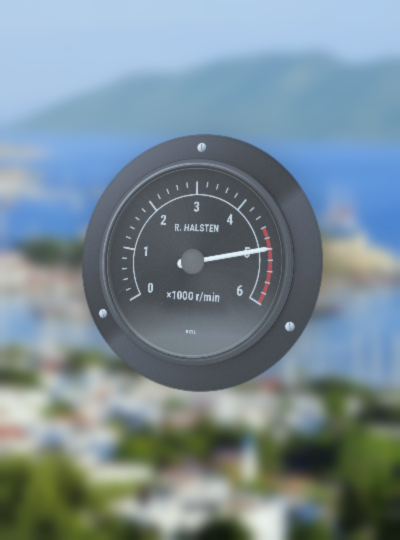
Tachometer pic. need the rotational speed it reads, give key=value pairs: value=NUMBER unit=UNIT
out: value=5000 unit=rpm
